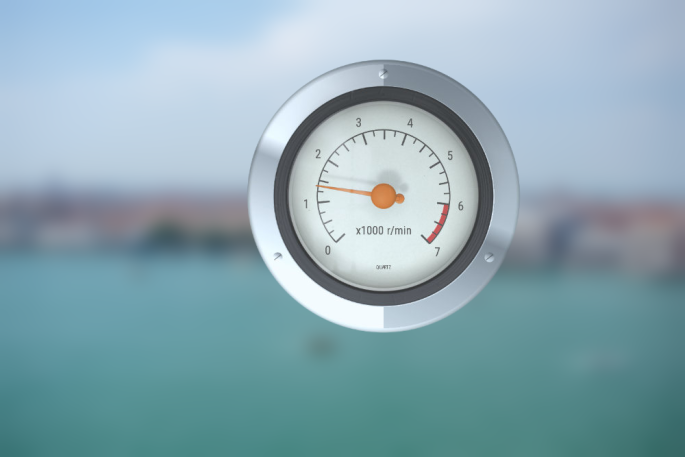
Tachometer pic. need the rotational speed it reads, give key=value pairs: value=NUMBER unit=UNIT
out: value=1375 unit=rpm
